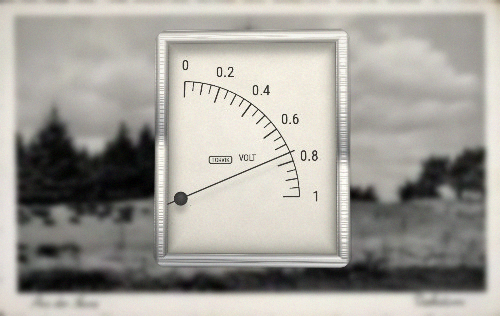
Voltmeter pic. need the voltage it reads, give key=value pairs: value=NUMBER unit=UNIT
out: value=0.75 unit=V
